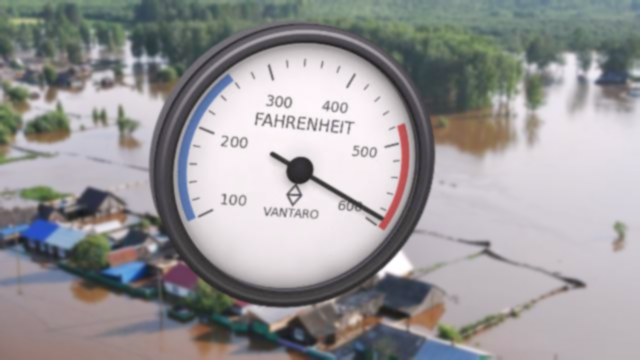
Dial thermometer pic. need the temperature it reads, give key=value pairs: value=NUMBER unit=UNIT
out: value=590 unit=°F
